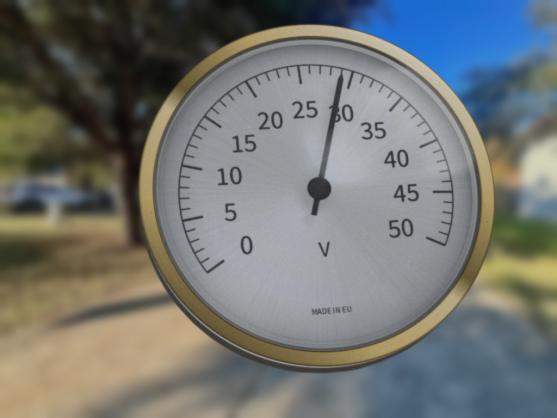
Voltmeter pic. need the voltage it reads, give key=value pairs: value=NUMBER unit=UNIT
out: value=29 unit=V
